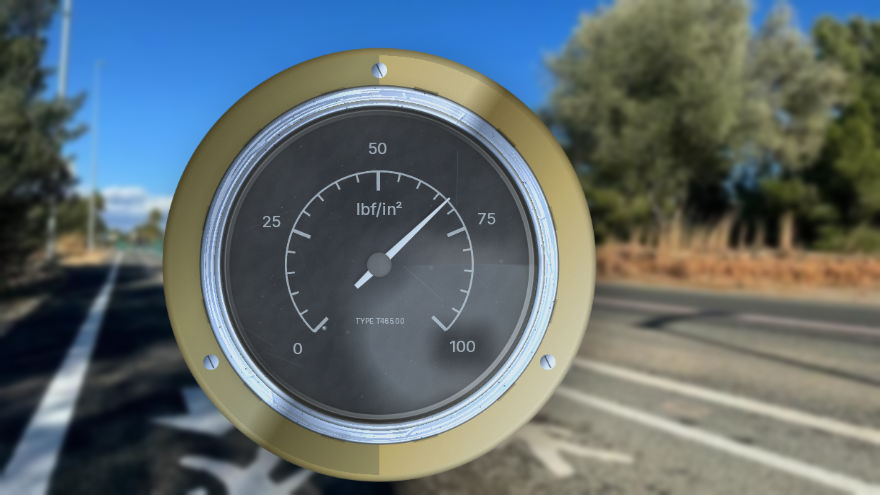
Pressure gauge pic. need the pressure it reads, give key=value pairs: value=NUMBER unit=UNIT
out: value=67.5 unit=psi
